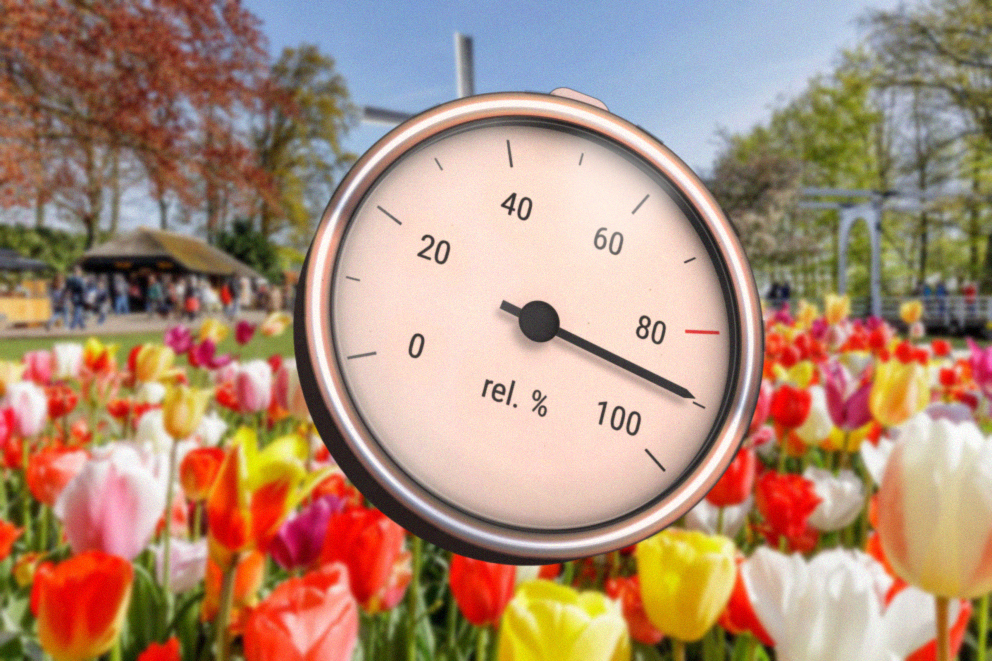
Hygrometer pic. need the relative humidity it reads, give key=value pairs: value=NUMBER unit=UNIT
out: value=90 unit=%
